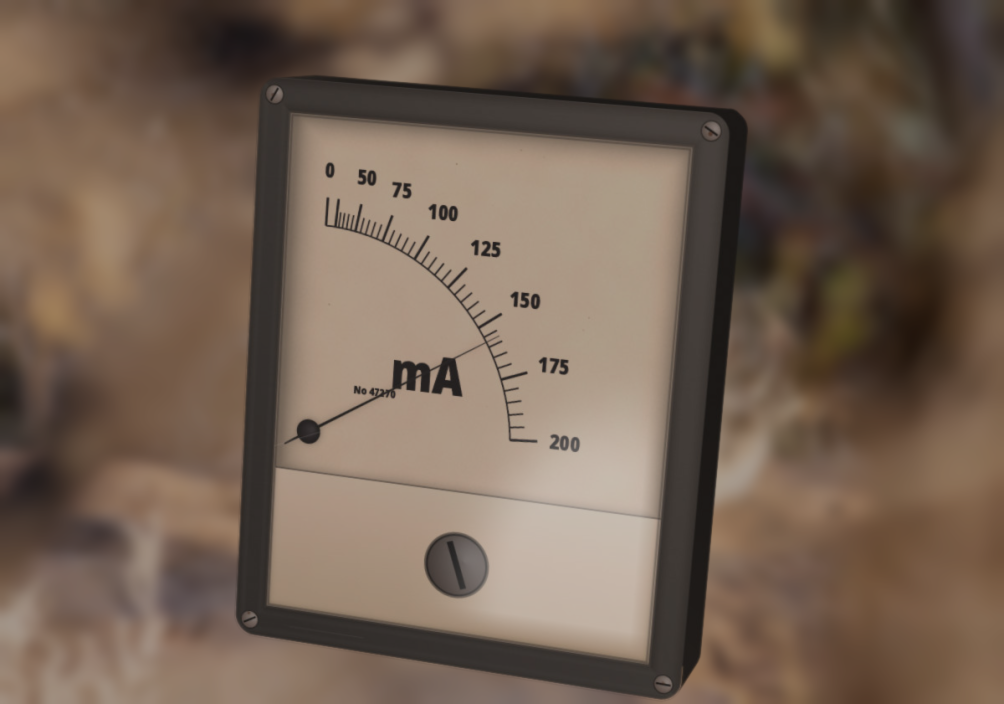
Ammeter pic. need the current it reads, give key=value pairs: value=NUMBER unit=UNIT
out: value=157.5 unit=mA
